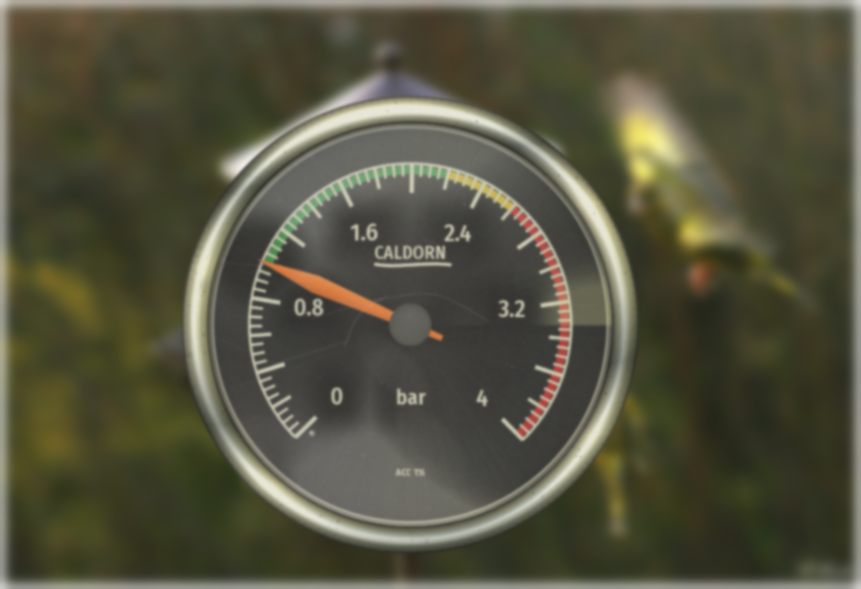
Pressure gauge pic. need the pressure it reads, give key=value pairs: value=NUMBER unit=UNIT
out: value=1 unit=bar
